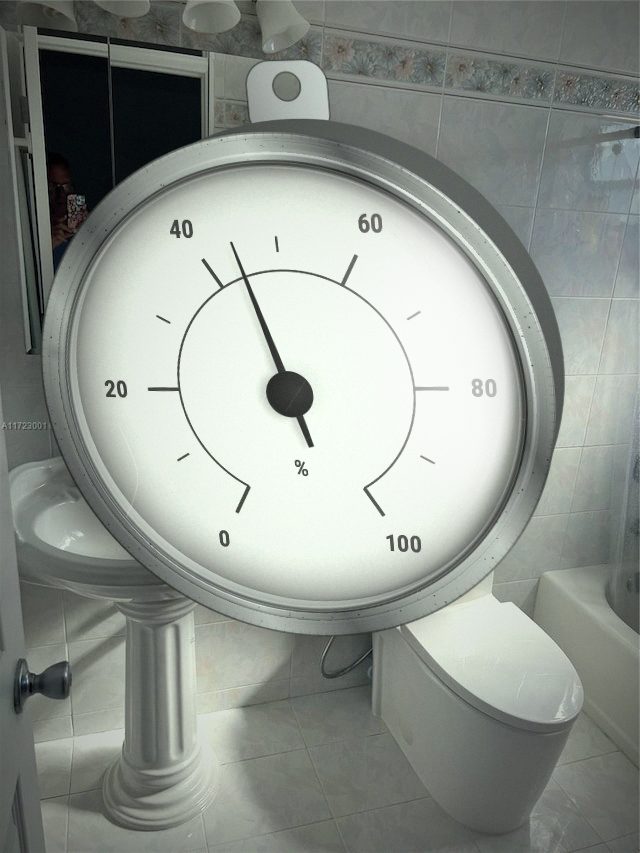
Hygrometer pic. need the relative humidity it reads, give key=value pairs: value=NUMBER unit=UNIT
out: value=45 unit=%
